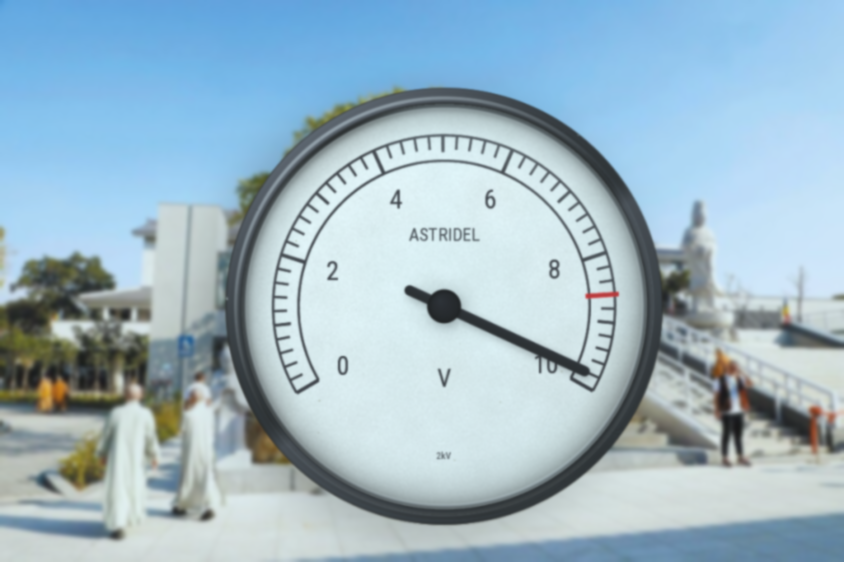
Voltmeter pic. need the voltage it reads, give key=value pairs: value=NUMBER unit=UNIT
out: value=9.8 unit=V
